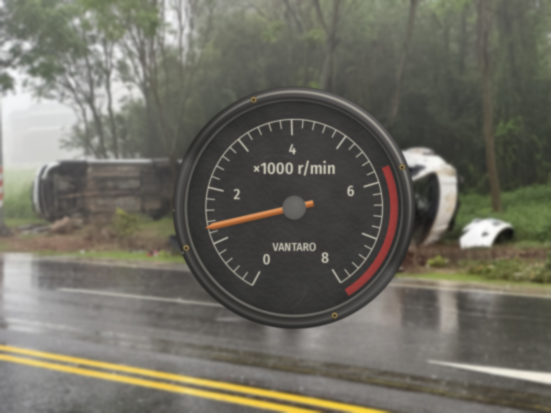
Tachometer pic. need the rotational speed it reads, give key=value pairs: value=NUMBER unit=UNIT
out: value=1300 unit=rpm
